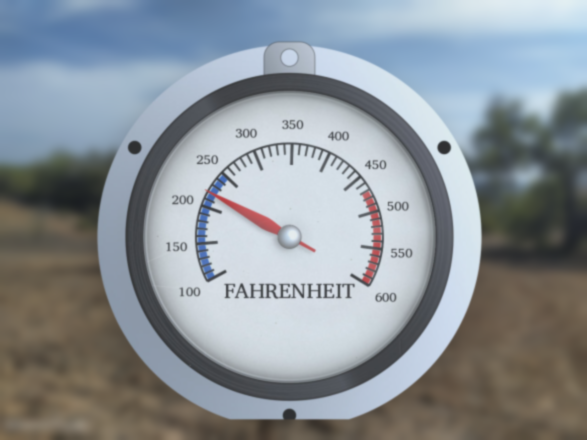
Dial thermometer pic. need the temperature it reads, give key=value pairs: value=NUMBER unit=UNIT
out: value=220 unit=°F
